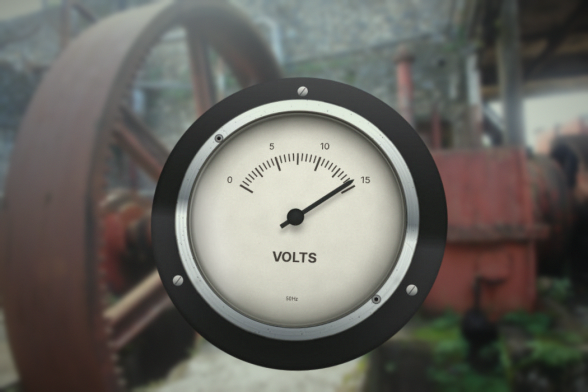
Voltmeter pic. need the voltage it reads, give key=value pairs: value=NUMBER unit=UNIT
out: value=14.5 unit=V
